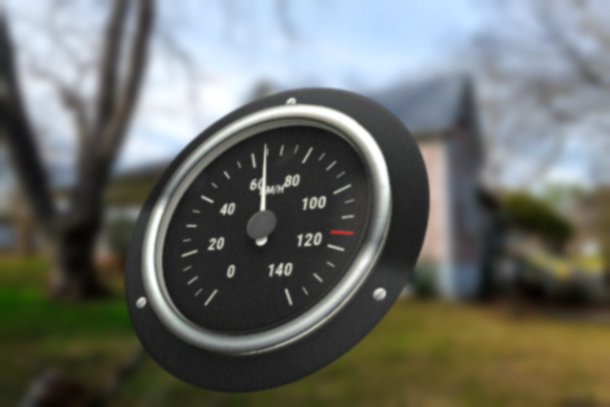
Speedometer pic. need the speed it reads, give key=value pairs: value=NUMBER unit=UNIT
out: value=65 unit=km/h
